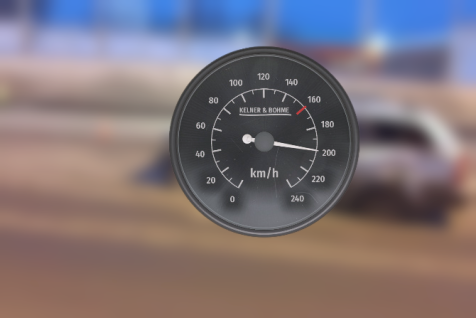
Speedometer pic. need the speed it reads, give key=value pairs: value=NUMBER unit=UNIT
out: value=200 unit=km/h
